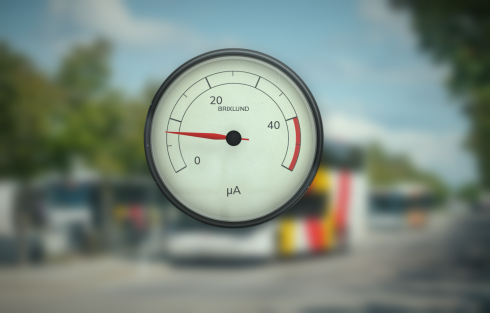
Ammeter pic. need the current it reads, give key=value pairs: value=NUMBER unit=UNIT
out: value=7.5 unit=µA
